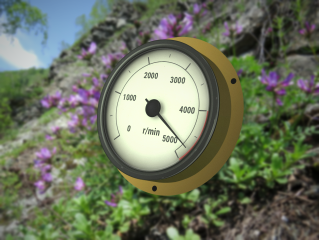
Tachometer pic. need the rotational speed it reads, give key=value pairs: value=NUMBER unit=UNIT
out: value=4750 unit=rpm
